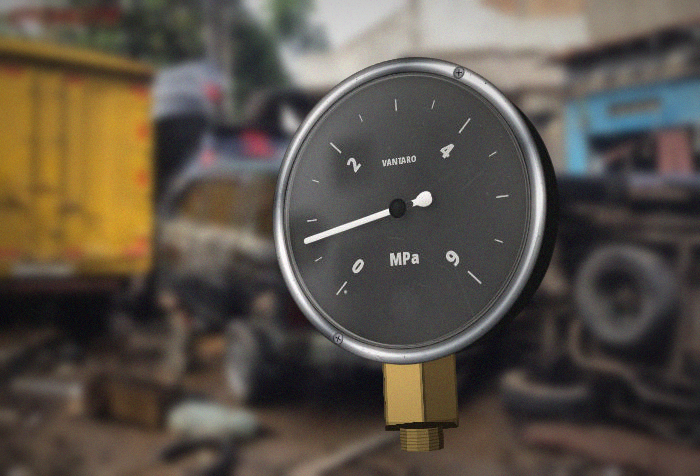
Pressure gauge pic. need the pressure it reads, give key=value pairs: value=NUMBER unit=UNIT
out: value=0.75 unit=MPa
